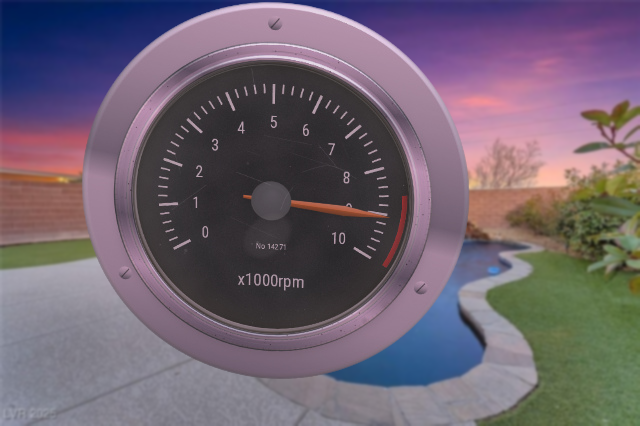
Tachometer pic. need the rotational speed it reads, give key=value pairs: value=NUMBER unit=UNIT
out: value=9000 unit=rpm
